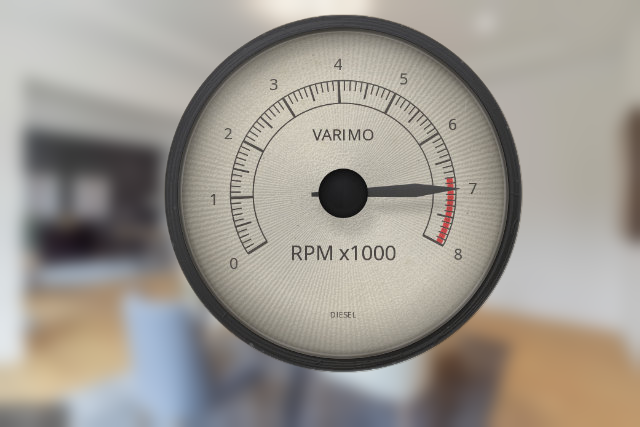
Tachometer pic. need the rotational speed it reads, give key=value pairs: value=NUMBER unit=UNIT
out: value=7000 unit=rpm
